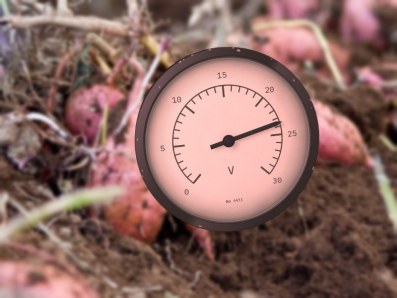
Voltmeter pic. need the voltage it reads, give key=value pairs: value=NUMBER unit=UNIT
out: value=23.5 unit=V
